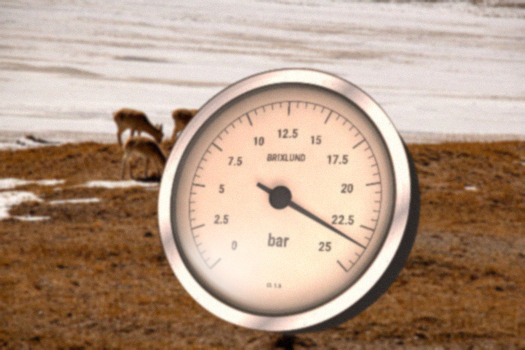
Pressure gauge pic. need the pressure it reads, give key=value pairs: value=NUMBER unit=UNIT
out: value=23.5 unit=bar
